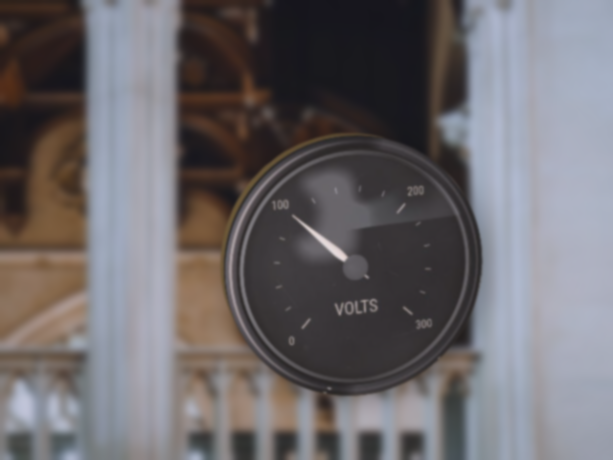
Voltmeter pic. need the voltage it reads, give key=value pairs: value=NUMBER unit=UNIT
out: value=100 unit=V
